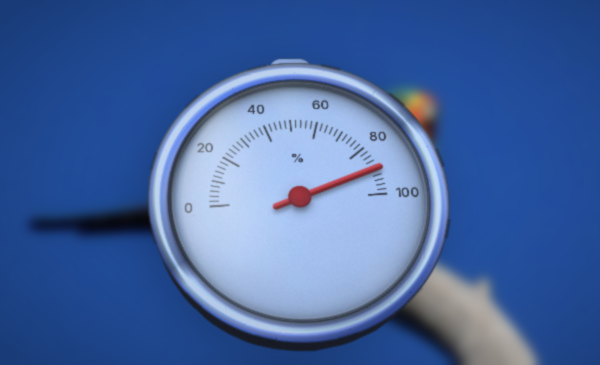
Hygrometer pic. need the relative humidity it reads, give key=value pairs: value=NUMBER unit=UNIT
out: value=90 unit=%
